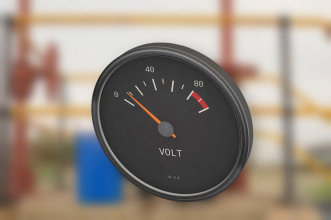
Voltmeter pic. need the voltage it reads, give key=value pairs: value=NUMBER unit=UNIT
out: value=10 unit=V
